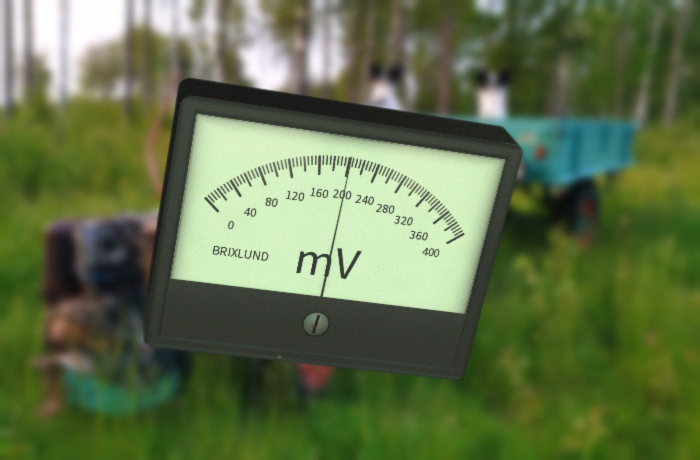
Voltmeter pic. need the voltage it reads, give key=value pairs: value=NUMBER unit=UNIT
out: value=200 unit=mV
